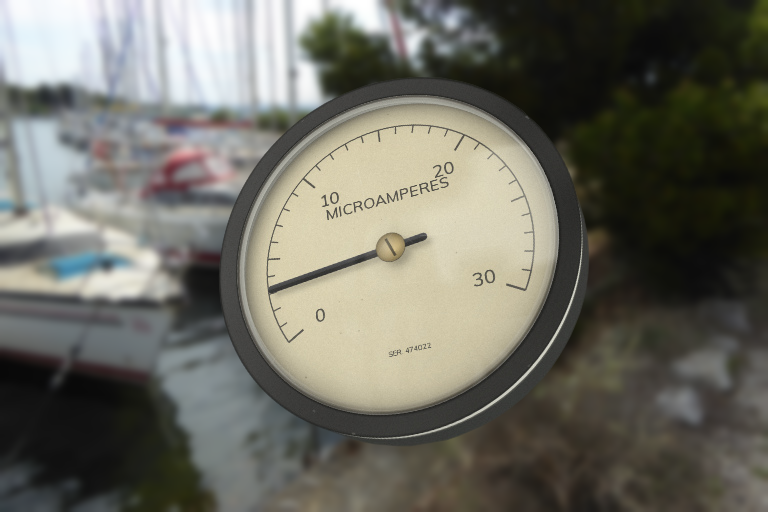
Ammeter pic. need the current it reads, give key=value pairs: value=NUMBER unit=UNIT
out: value=3 unit=µA
